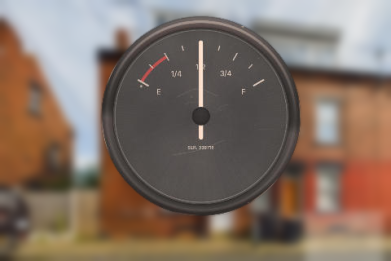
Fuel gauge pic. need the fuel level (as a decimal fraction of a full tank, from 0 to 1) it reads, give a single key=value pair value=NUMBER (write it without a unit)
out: value=0.5
